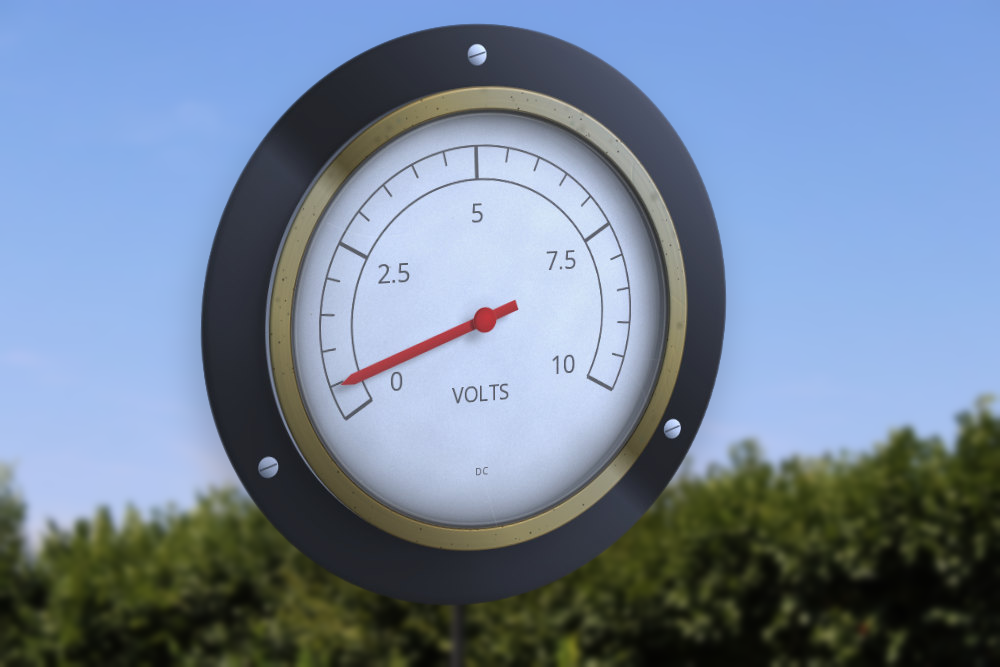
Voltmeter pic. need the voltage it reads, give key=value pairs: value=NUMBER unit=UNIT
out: value=0.5 unit=V
